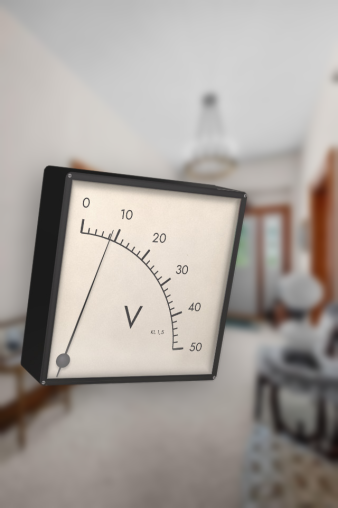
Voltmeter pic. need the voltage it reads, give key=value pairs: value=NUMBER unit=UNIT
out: value=8 unit=V
